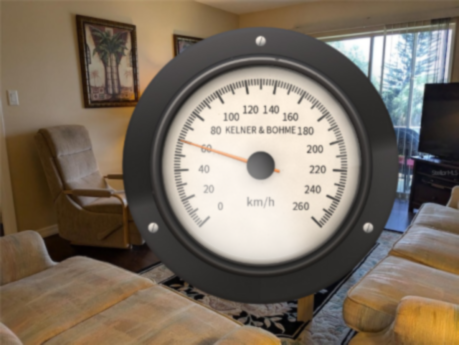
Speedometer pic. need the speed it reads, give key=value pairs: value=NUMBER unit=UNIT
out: value=60 unit=km/h
